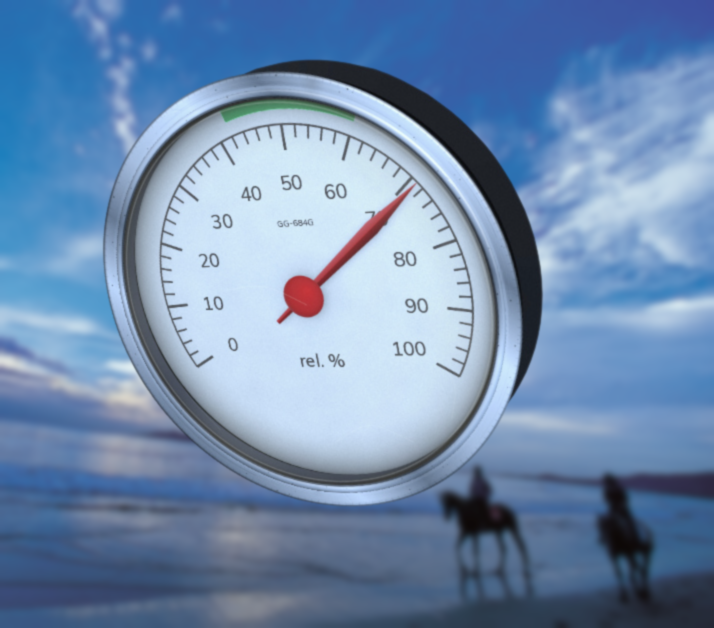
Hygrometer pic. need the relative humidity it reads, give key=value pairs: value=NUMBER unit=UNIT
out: value=71 unit=%
